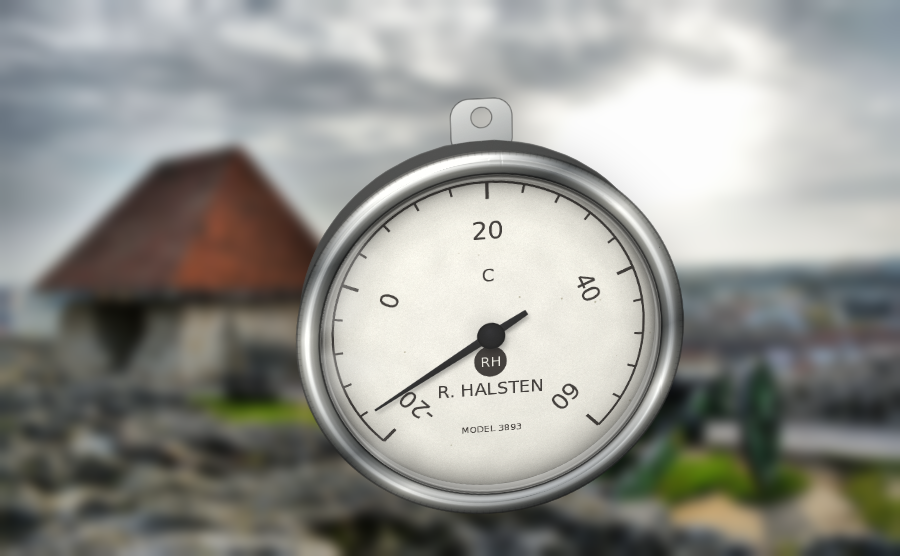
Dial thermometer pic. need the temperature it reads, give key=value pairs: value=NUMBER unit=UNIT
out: value=-16 unit=°C
